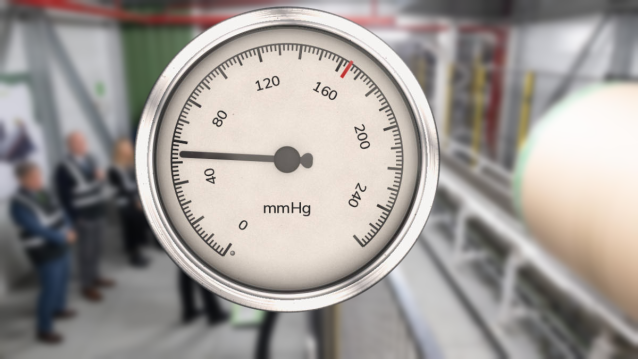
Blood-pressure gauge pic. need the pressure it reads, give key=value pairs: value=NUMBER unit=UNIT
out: value=54 unit=mmHg
